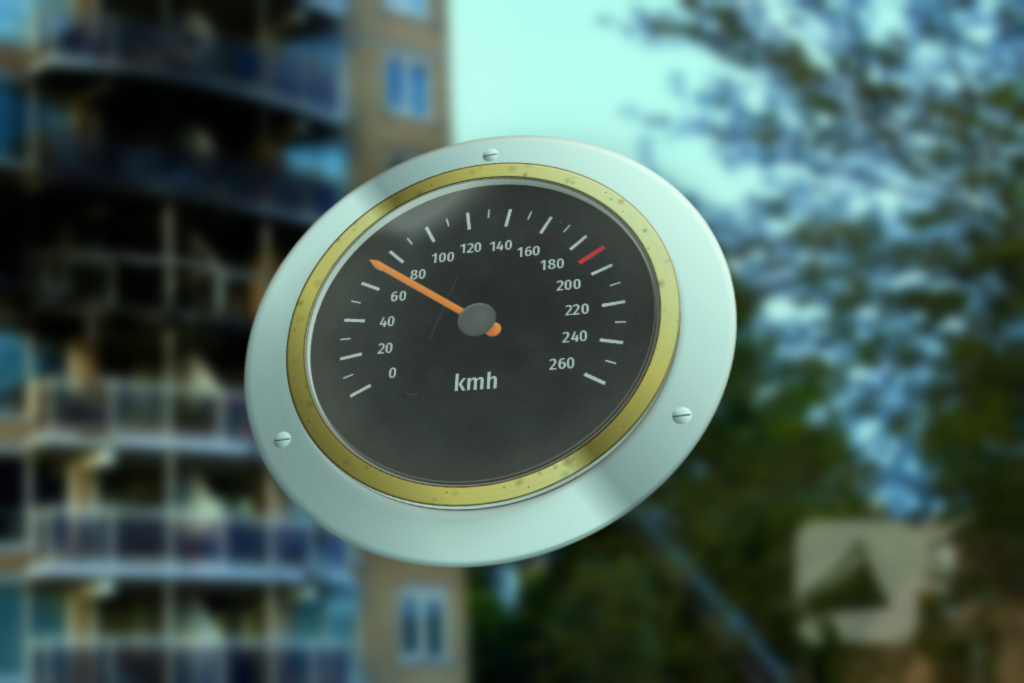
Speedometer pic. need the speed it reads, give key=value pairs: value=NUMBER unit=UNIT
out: value=70 unit=km/h
